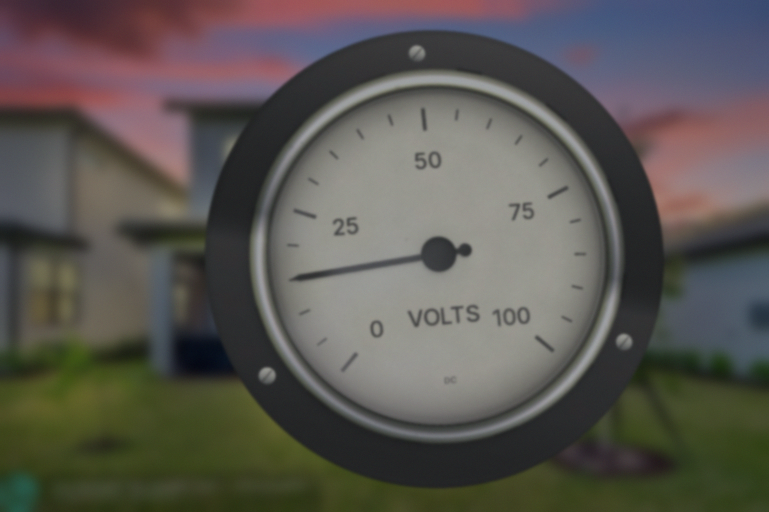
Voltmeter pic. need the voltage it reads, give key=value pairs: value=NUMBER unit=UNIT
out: value=15 unit=V
